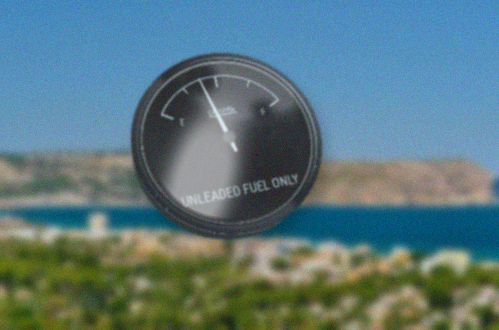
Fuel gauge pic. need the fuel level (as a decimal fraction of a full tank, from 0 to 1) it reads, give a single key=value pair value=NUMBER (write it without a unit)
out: value=0.375
